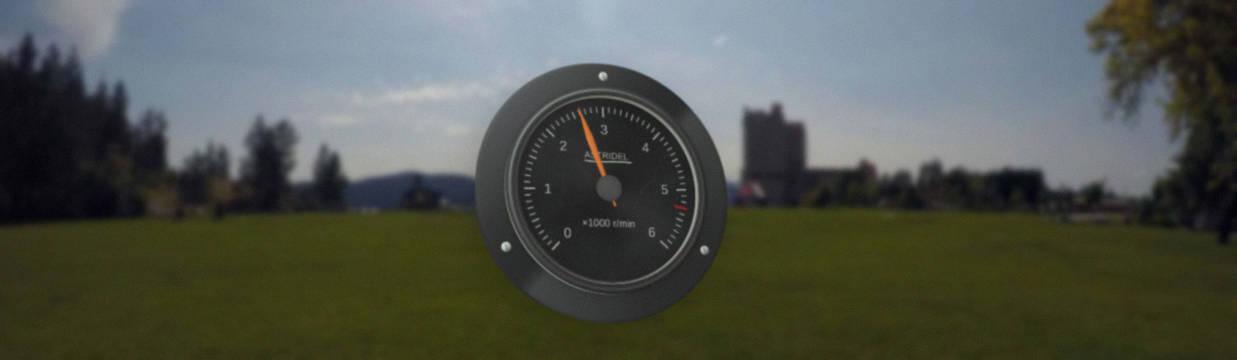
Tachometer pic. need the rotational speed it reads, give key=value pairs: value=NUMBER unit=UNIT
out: value=2600 unit=rpm
